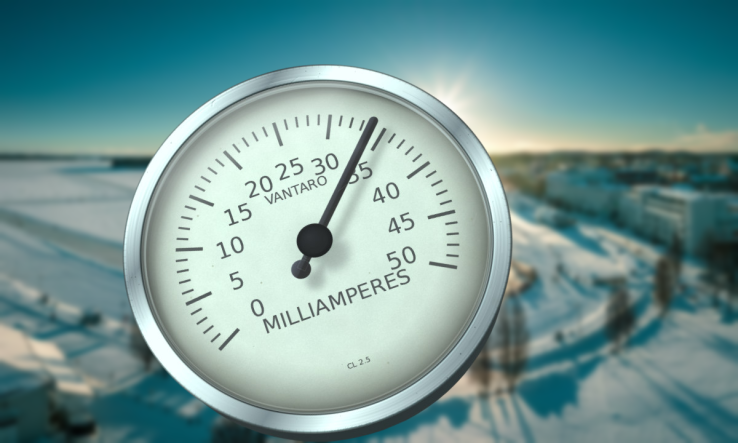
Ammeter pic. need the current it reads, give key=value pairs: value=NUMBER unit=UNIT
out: value=34 unit=mA
